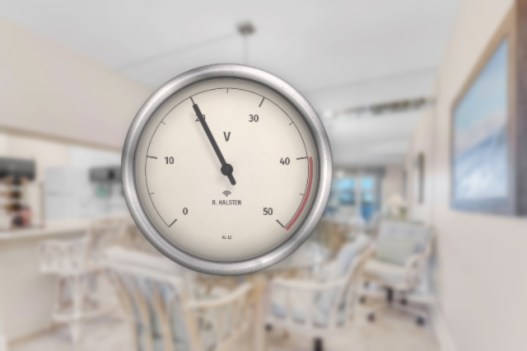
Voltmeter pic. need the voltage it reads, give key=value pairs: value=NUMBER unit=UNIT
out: value=20 unit=V
